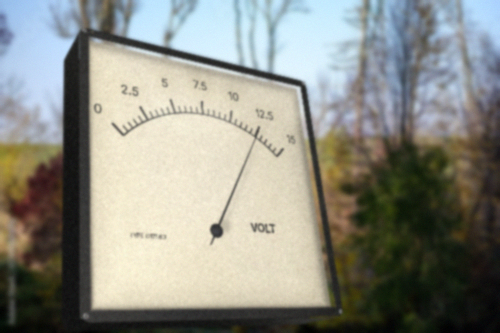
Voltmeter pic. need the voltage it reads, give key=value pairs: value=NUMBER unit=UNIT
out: value=12.5 unit=V
